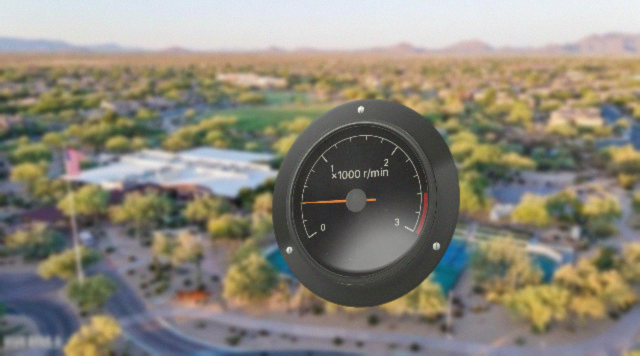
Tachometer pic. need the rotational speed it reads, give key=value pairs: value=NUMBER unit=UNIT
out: value=400 unit=rpm
